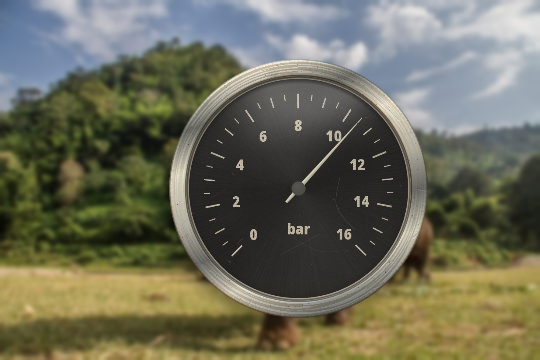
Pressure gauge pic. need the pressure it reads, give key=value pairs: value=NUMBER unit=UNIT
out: value=10.5 unit=bar
